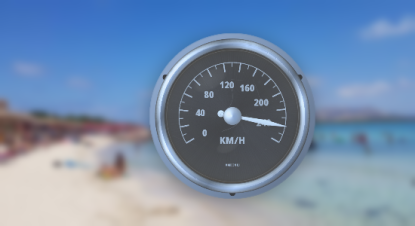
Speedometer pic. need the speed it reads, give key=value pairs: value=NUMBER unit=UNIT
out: value=240 unit=km/h
